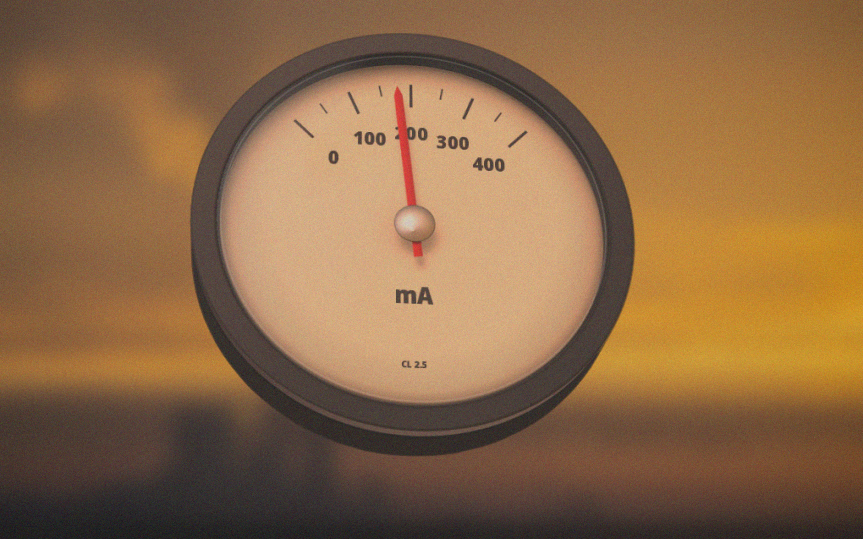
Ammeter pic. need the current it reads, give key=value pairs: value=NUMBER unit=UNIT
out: value=175 unit=mA
